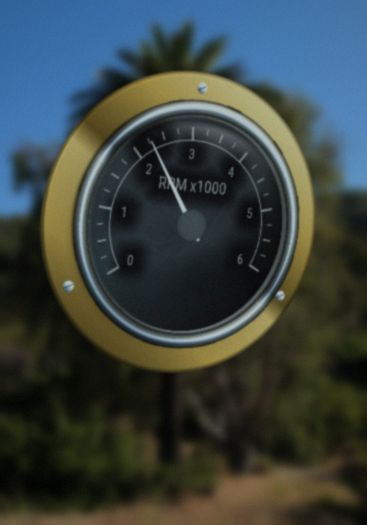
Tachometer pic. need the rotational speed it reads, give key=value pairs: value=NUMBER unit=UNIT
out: value=2250 unit=rpm
